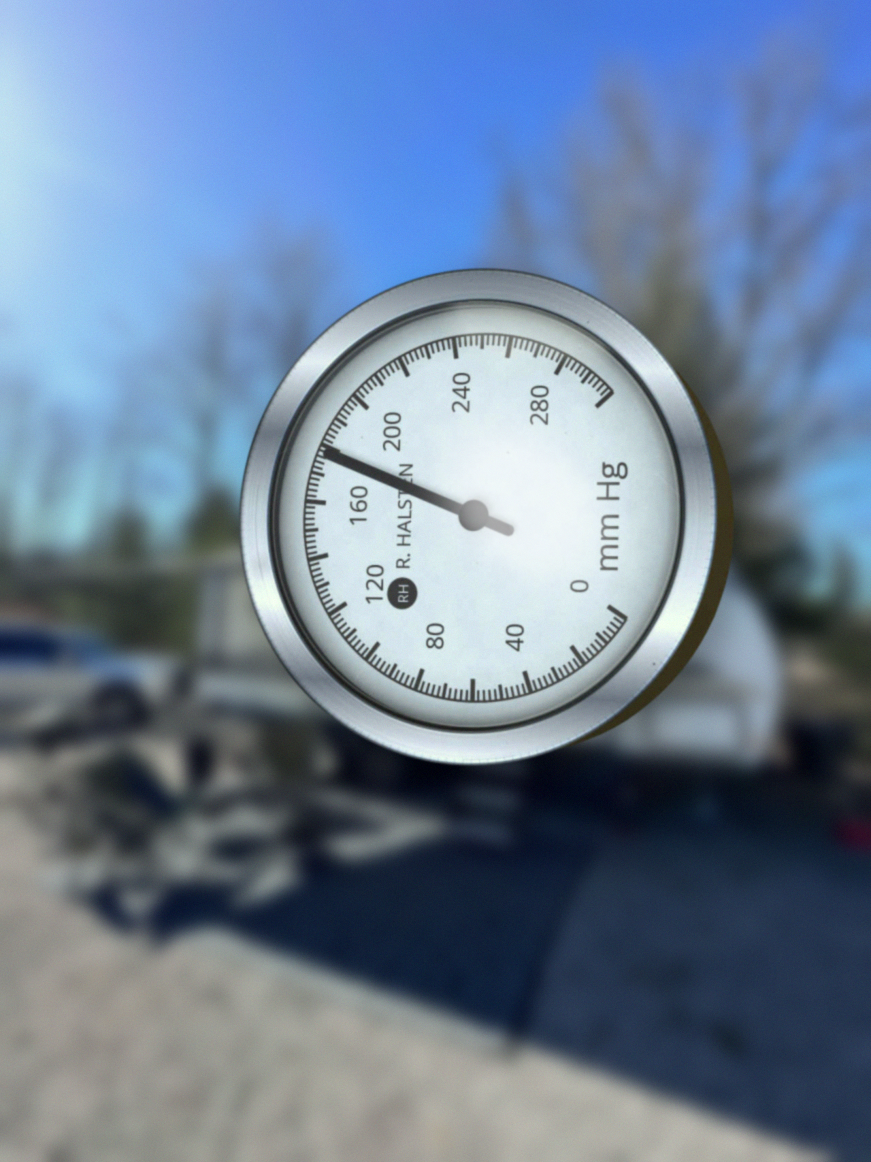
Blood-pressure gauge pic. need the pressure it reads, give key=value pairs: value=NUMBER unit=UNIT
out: value=178 unit=mmHg
